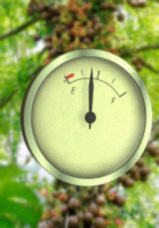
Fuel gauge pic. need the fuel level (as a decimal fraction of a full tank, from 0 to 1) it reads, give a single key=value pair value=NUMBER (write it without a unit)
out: value=0.375
